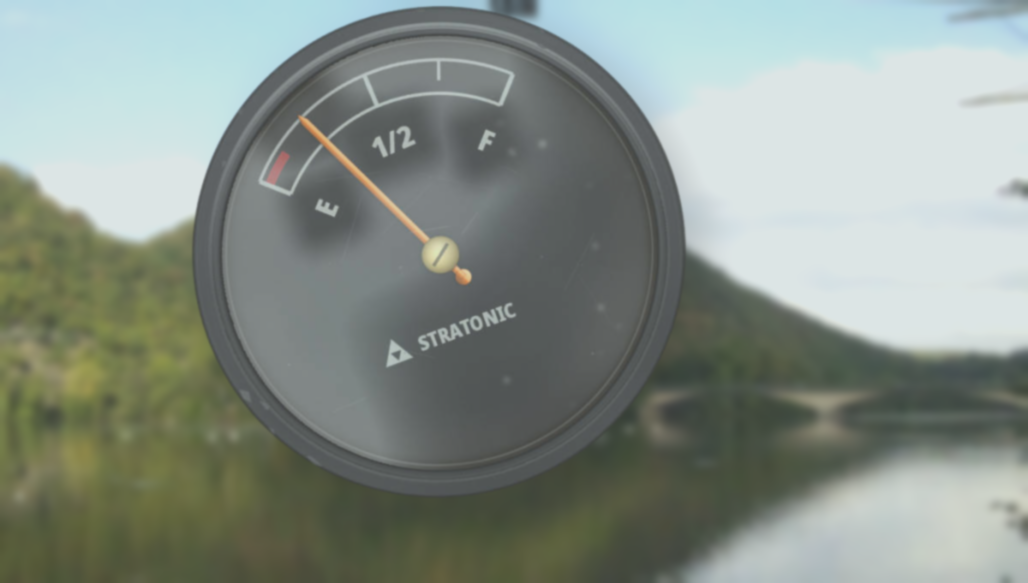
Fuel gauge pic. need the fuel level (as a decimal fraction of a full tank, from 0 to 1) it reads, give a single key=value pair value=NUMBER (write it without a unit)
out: value=0.25
